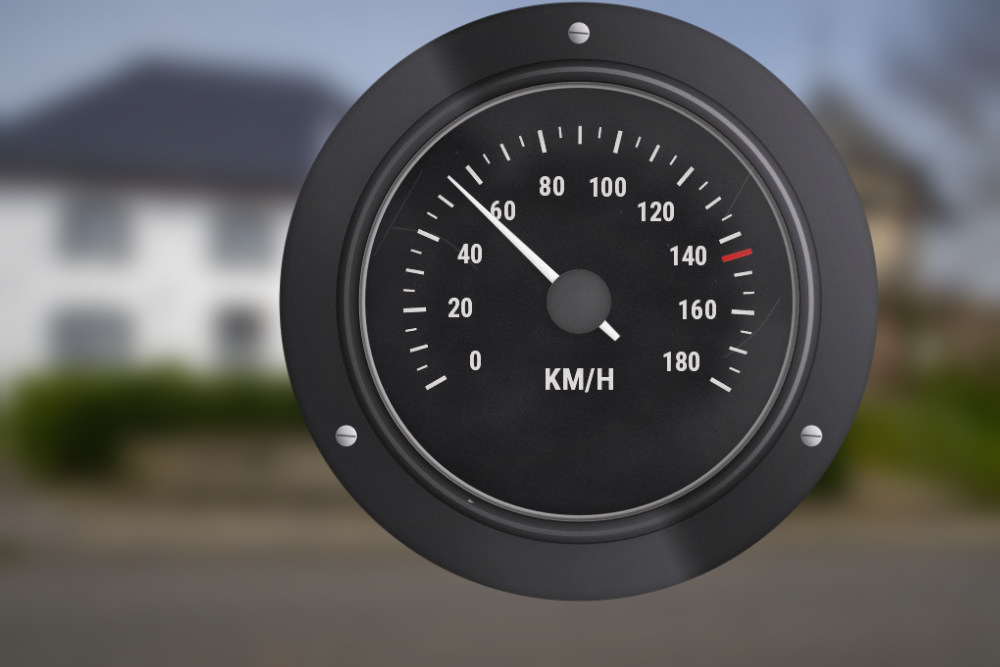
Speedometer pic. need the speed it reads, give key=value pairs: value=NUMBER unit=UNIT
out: value=55 unit=km/h
